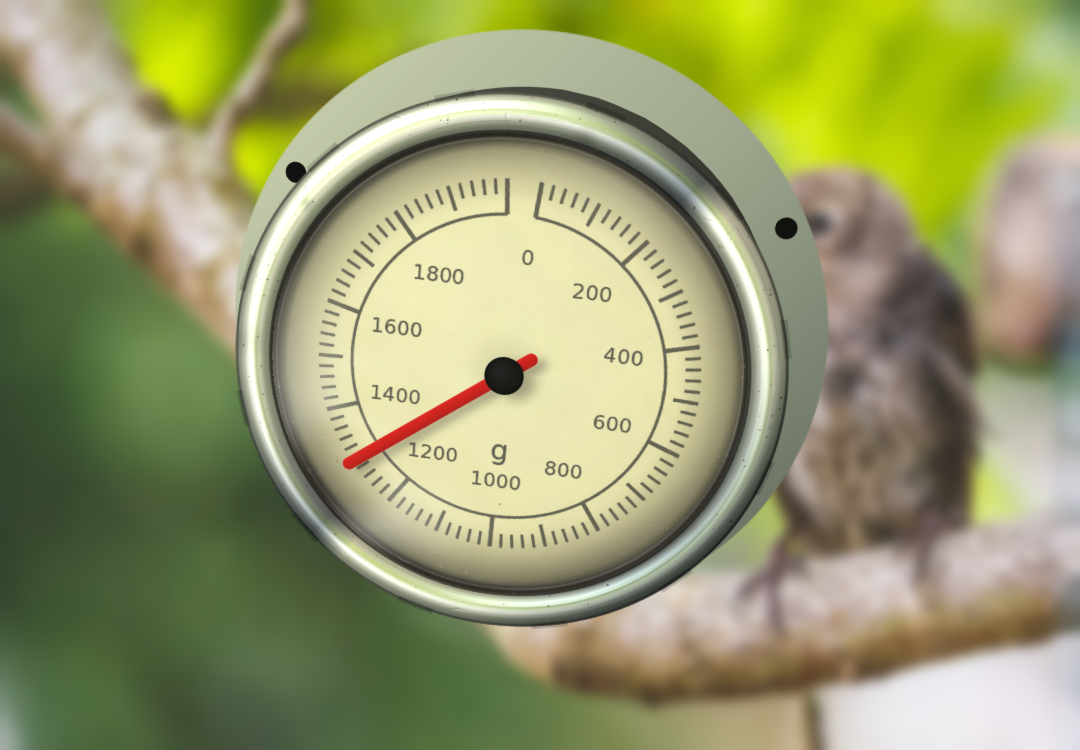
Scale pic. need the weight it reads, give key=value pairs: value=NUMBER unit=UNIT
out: value=1300 unit=g
